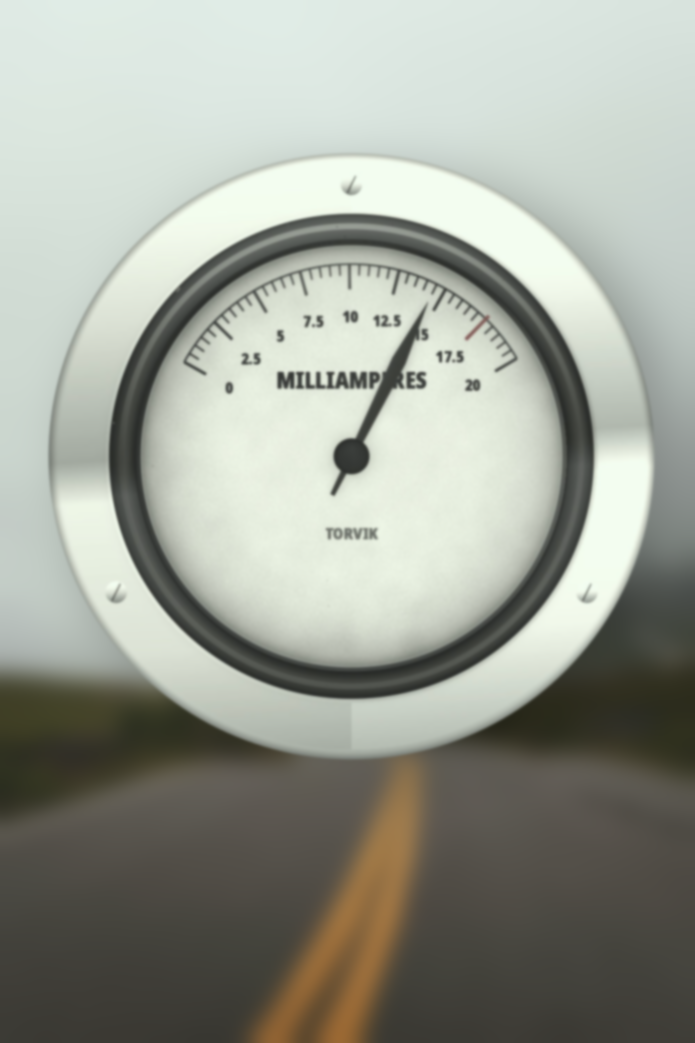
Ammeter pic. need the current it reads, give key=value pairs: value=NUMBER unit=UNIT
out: value=14.5 unit=mA
